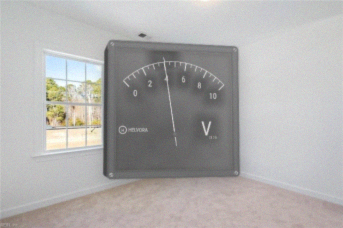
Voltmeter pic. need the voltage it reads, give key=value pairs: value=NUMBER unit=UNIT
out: value=4 unit=V
